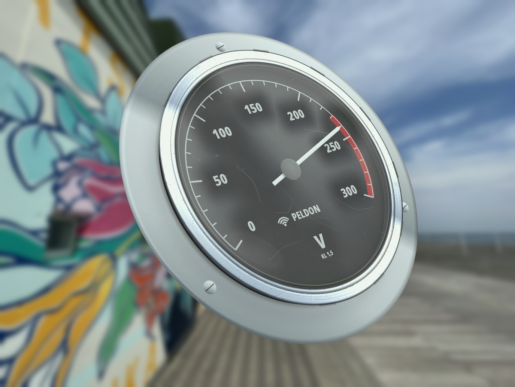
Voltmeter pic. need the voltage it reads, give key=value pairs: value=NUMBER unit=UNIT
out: value=240 unit=V
